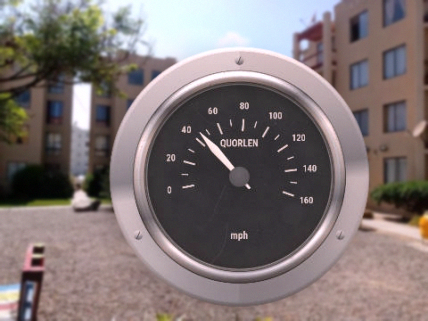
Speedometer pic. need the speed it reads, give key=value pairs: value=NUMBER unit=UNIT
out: value=45 unit=mph
